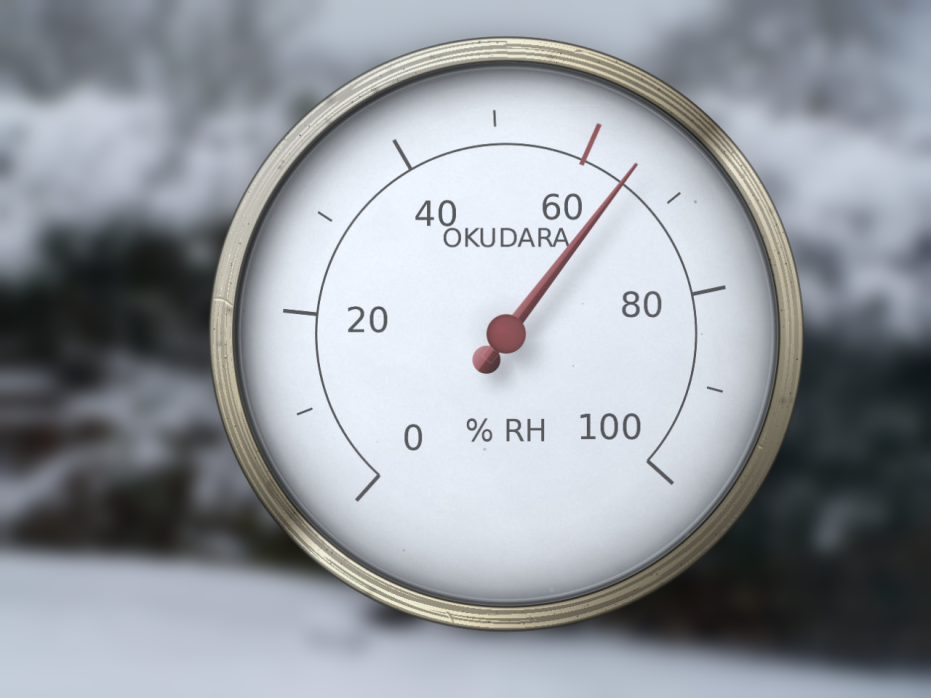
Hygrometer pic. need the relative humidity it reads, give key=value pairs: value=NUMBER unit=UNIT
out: value=65 unit=%
